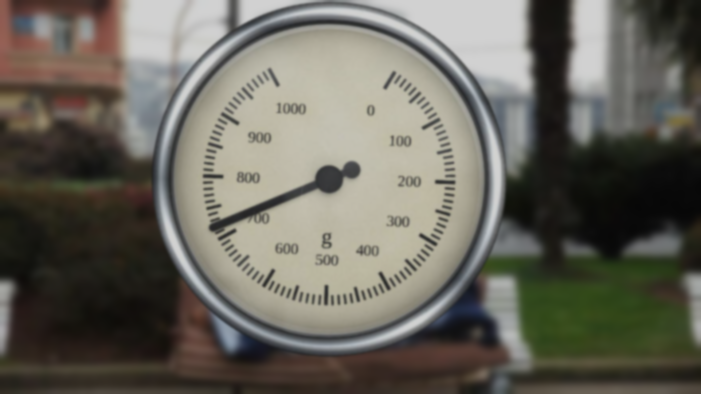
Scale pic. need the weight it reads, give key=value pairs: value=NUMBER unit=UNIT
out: value=720 unit=g
